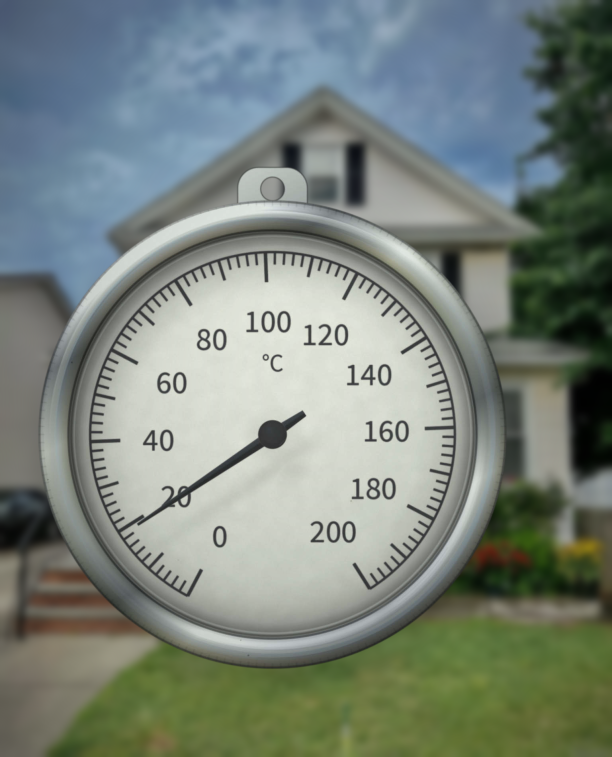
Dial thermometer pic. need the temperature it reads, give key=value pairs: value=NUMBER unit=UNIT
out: value=19 unit=°C
